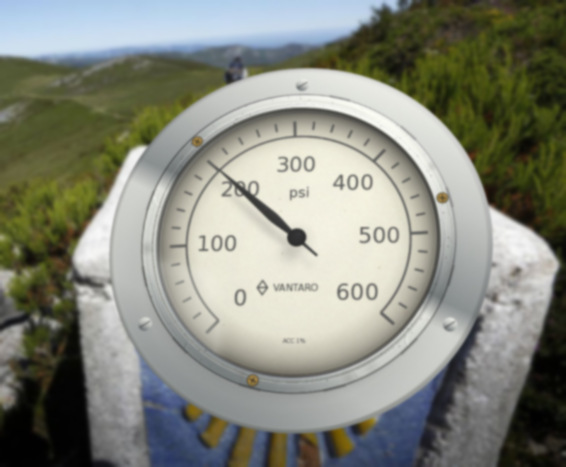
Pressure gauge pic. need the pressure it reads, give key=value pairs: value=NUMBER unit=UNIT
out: value=200 unit=psi
